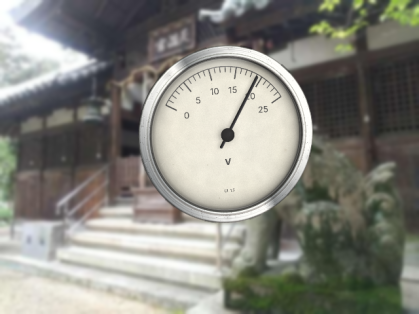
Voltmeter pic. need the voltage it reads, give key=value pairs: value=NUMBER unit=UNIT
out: value=19 unit=V
